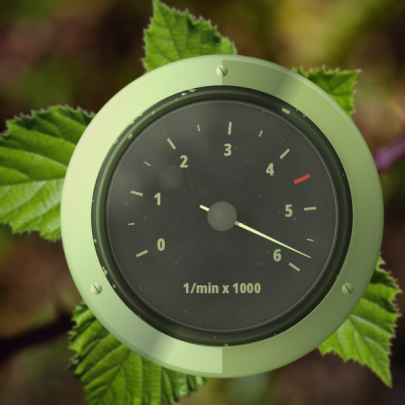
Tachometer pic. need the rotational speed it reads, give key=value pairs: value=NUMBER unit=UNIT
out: value=5750 unit=rpm
